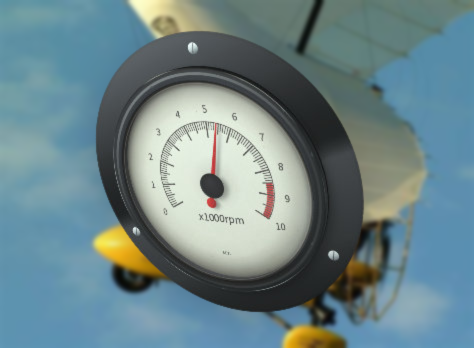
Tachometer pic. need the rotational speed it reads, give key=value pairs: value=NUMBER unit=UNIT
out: value=5500 unit=rpm
